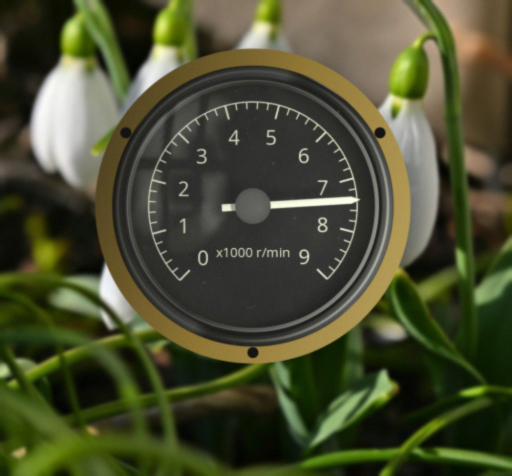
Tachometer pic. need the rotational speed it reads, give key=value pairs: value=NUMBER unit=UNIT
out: value=7400 unit=rpm
